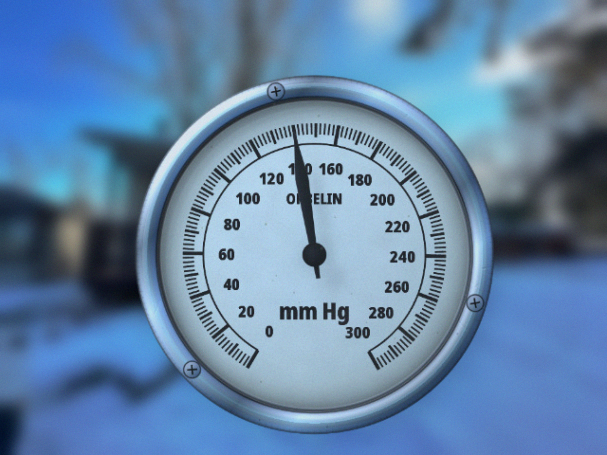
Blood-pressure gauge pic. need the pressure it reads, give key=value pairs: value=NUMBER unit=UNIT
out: value=140 unit=mmHg
